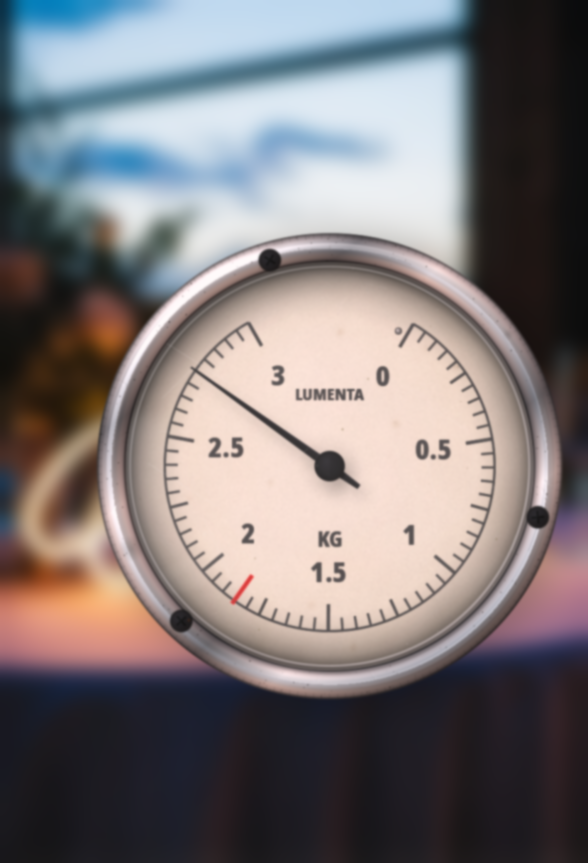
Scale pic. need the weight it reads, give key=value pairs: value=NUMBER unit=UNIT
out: value=2.75 unit=kg
